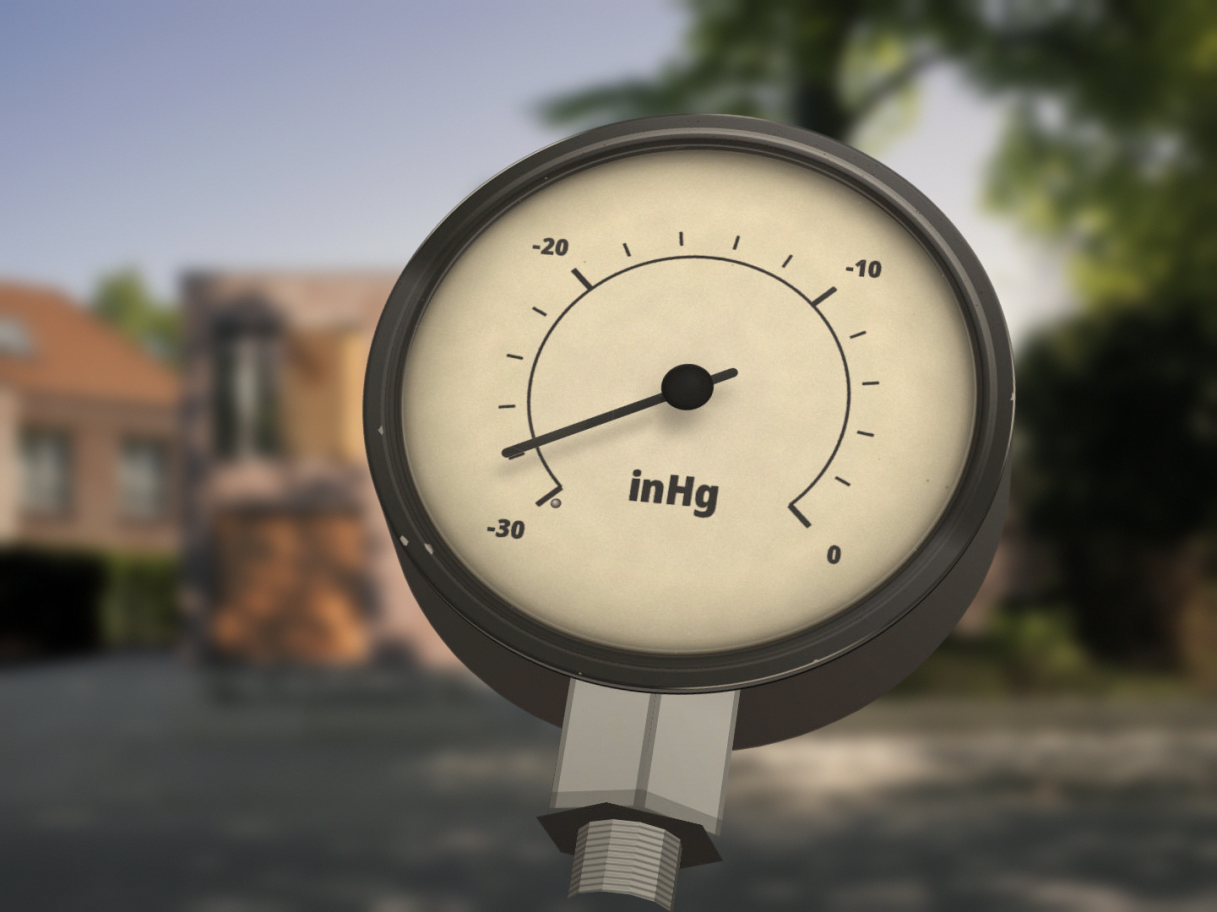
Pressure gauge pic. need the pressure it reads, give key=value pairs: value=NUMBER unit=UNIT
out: value=-28 unit=inHg
